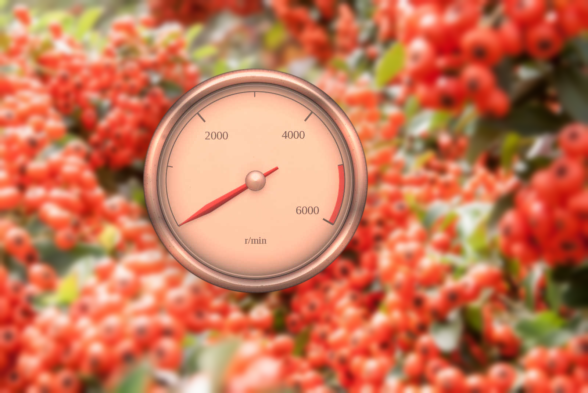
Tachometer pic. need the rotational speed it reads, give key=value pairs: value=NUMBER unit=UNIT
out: value=0 unit=rpm
